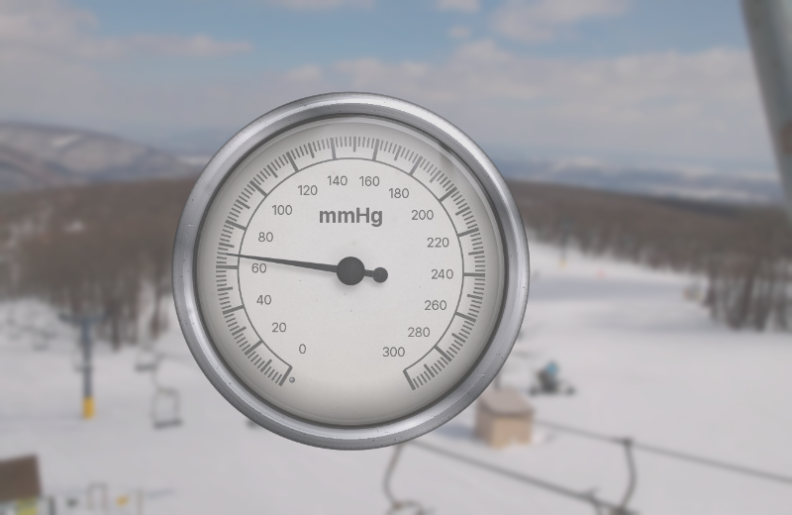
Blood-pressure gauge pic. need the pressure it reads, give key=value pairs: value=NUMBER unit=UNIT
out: value=66 unit=mmHg
